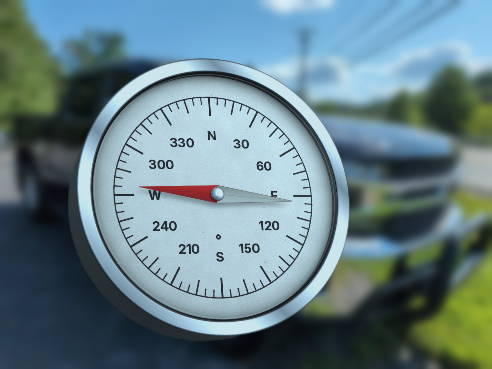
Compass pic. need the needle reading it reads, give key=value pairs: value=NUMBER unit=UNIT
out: value=275 unit=°
